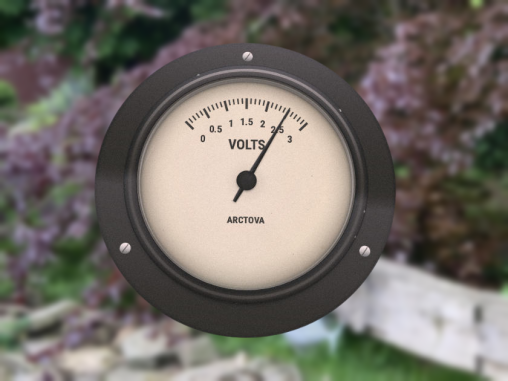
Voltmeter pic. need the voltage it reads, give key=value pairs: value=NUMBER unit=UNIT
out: value=2.5 unit=V
